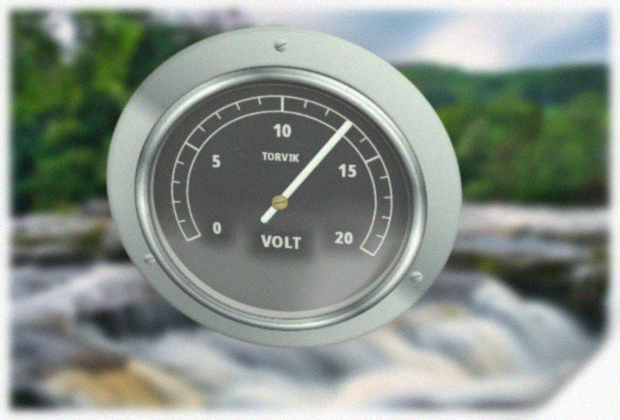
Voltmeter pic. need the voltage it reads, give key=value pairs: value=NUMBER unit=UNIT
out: value=13 unit=V
